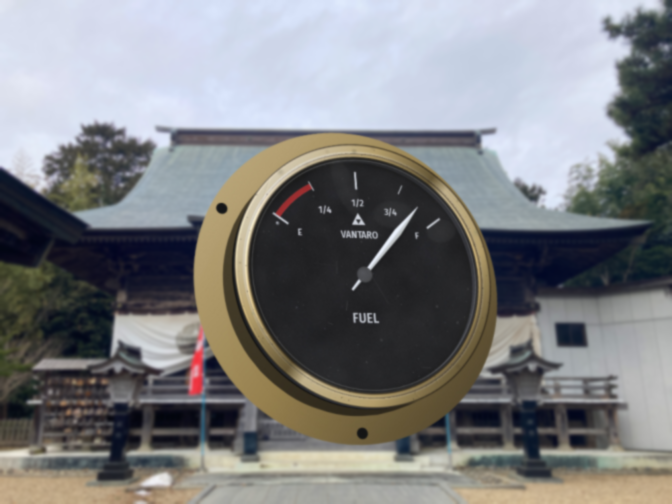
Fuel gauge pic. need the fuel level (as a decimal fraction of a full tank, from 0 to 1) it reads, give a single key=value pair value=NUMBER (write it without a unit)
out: value=0.875
